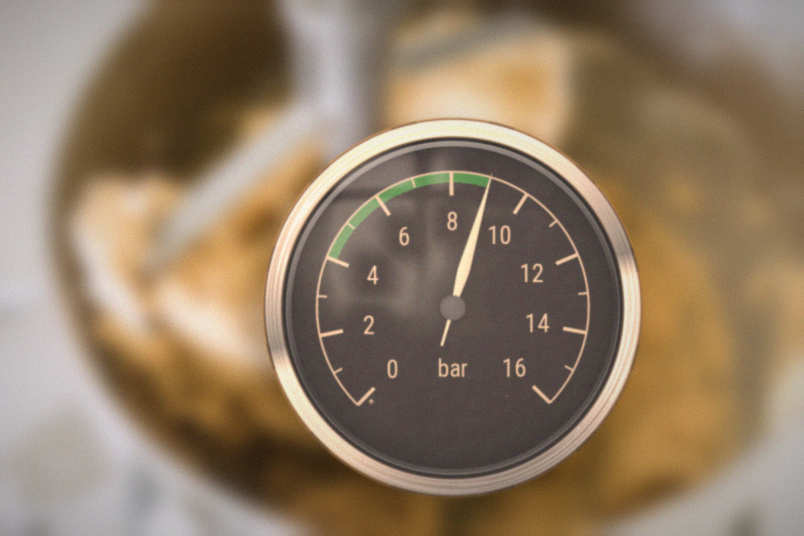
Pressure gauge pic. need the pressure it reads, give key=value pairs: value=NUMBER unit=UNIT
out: value=9 unit=bar
